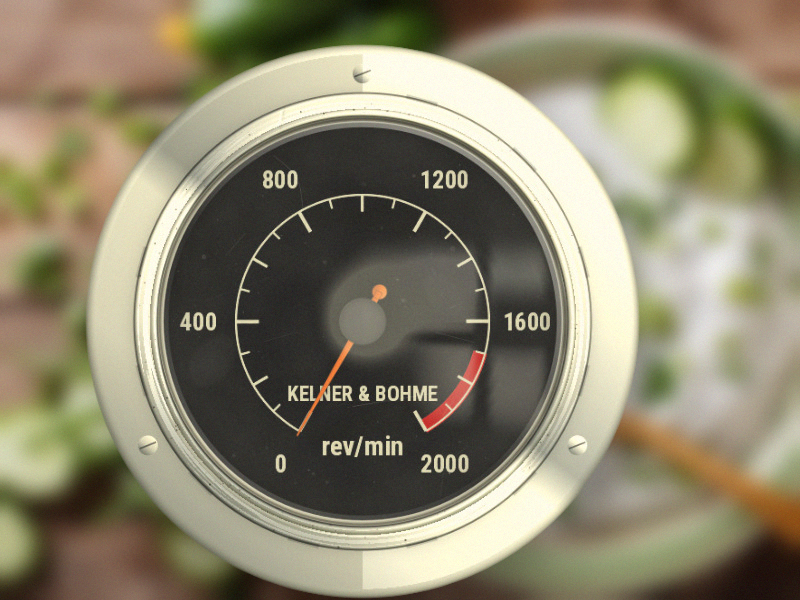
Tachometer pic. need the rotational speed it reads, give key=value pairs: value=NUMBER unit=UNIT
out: value=0 unit=rpm
